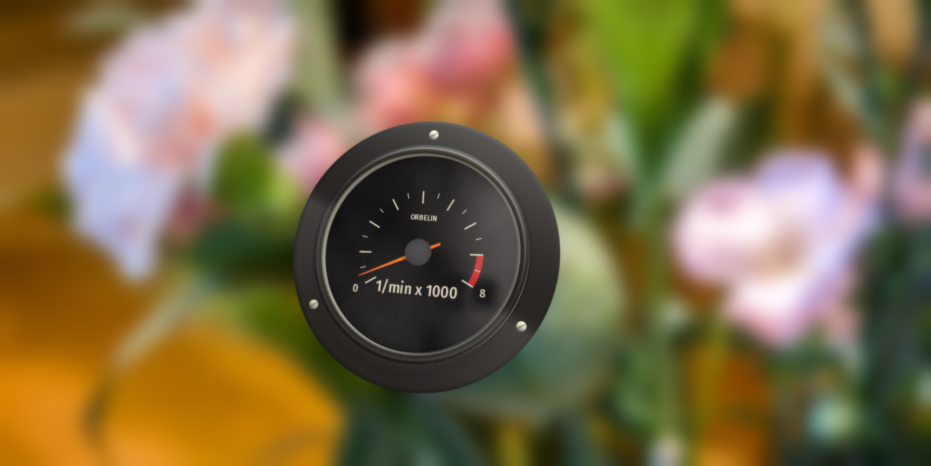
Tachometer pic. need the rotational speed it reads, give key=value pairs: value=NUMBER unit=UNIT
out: value=250 unit=rpm
